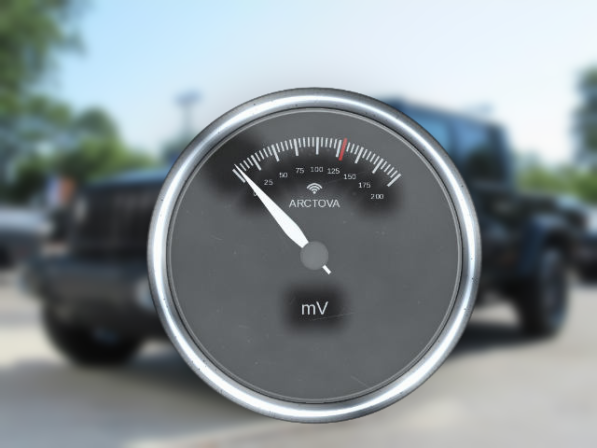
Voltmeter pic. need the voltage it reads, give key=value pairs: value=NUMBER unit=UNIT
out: value=5 unit=mV
